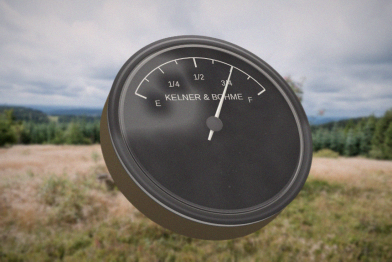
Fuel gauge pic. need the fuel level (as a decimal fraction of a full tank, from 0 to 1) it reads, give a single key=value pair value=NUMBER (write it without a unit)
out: value=0.75
